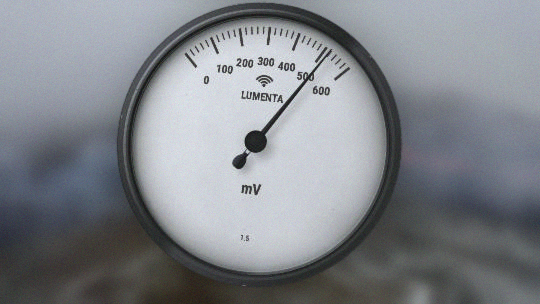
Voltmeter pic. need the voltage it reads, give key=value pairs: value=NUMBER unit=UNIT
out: value=520 unit=mV
